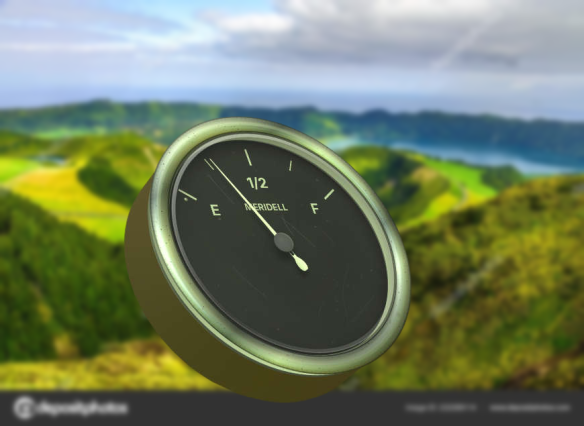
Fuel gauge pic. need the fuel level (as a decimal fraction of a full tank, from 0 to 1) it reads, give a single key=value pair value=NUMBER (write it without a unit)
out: value=0.25
